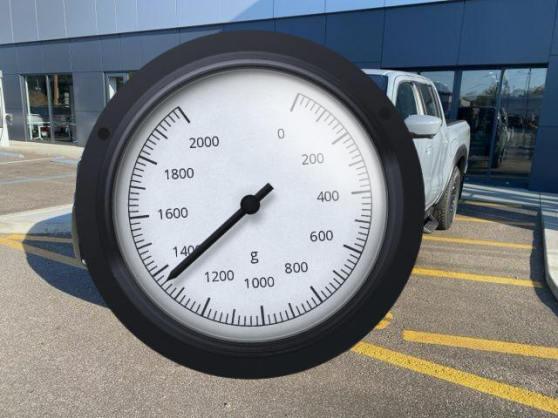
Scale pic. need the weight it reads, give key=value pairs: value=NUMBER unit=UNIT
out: value=1360 unit=g
